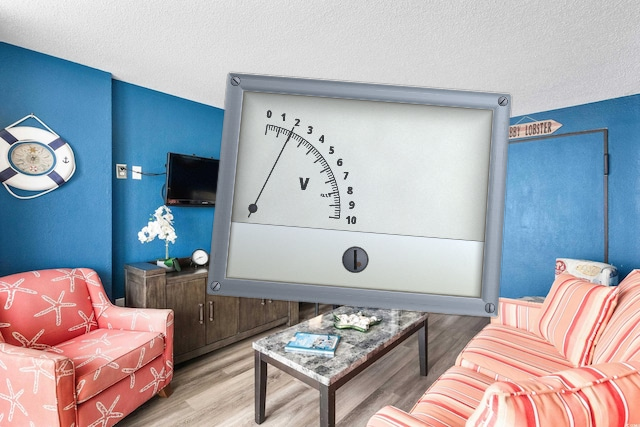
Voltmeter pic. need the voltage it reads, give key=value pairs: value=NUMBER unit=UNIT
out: value=2 unit=V
